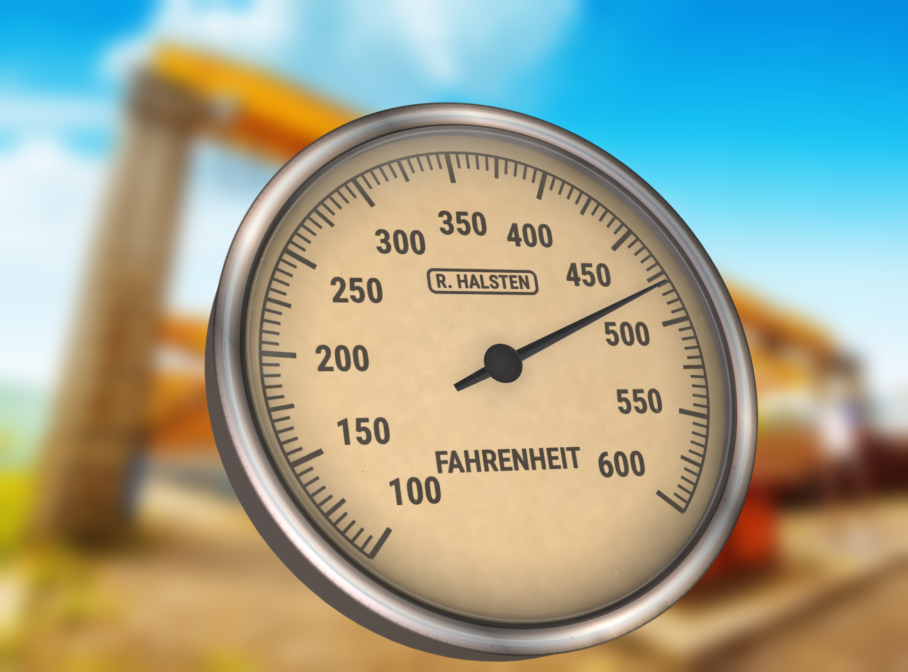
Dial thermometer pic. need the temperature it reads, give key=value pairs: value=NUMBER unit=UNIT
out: value=480 unit=°F
